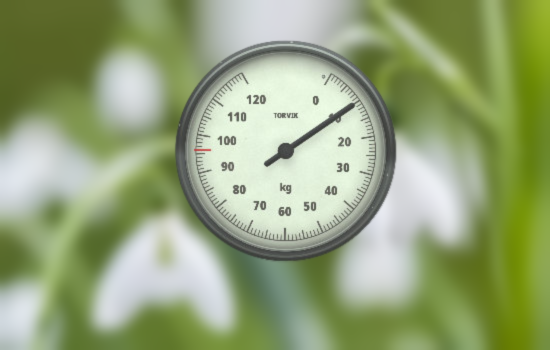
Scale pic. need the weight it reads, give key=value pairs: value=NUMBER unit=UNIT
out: value=10 unit=kg
